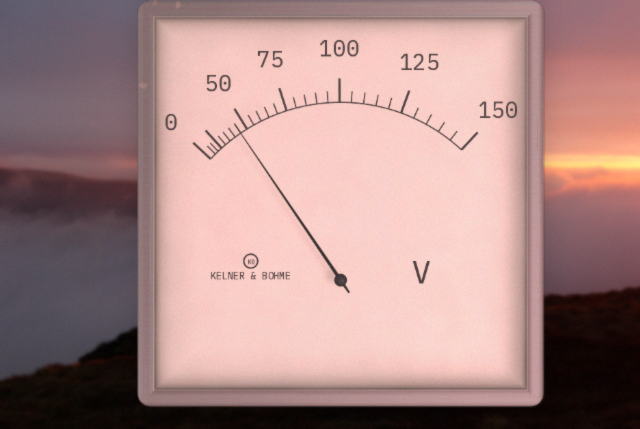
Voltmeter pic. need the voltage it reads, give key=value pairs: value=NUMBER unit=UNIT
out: value=45 unit=V
